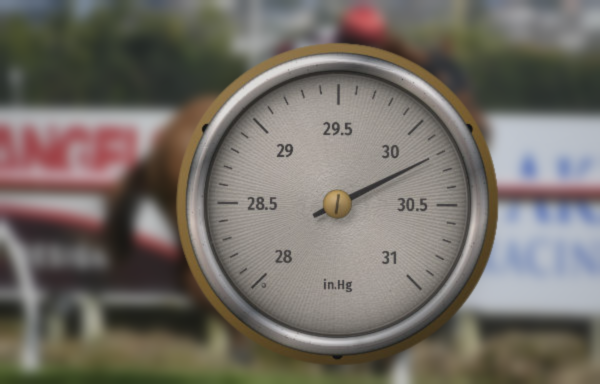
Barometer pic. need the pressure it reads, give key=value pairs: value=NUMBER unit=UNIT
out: value=30.2 unit=inHg
